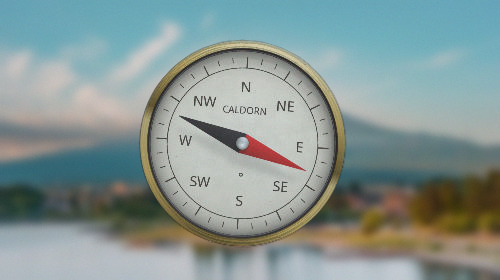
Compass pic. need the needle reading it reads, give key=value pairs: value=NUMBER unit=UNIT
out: value=110 unit=°
